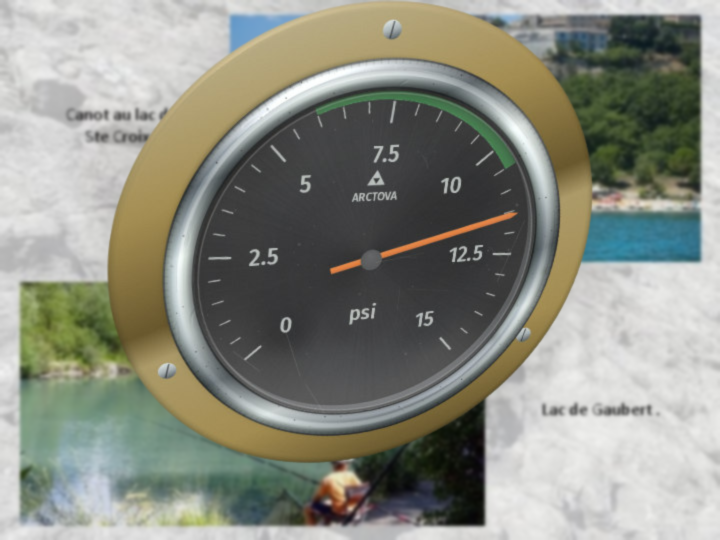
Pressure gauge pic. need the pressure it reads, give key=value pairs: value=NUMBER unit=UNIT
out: value=11.5 unit=psi
